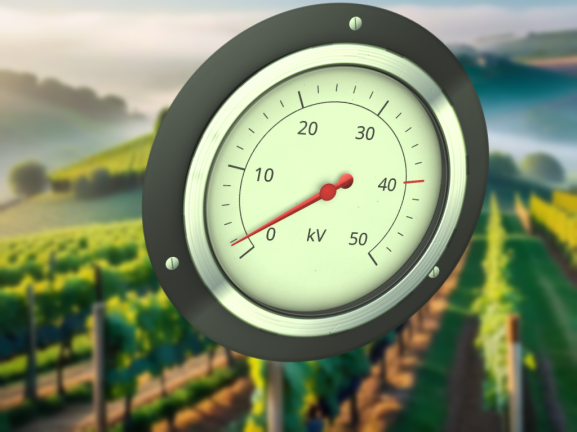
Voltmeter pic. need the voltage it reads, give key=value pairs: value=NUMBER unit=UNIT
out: value=2 unit=kV
